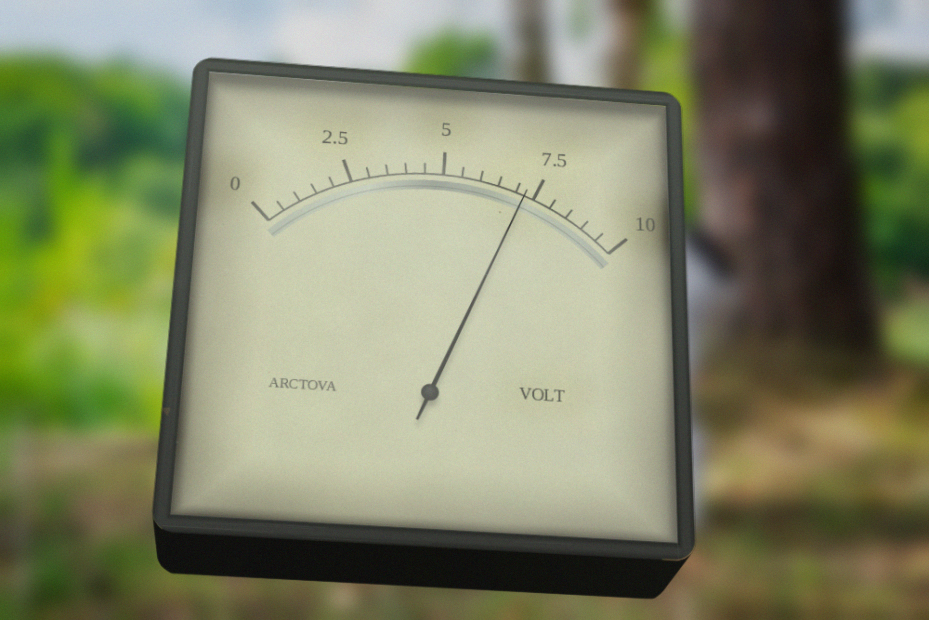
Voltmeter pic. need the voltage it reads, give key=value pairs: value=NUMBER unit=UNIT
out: value=7.25 unit=V
